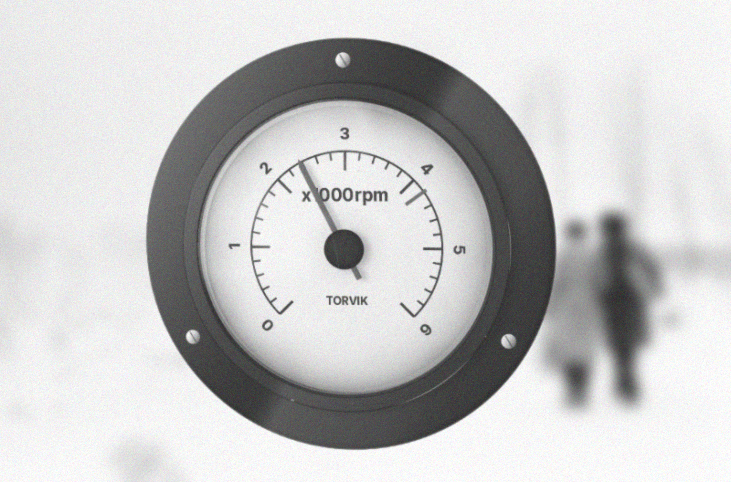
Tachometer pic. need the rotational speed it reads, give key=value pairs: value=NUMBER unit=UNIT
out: value=2400 unit=rpm
